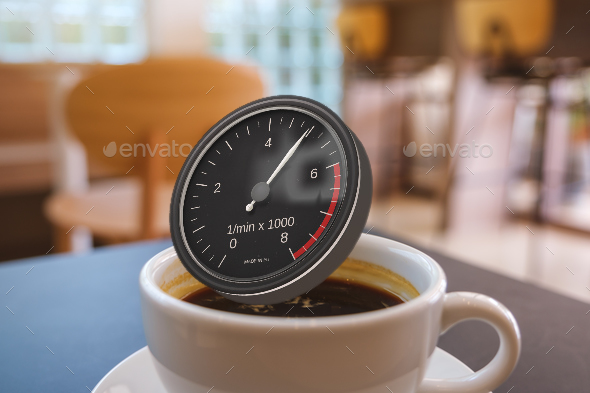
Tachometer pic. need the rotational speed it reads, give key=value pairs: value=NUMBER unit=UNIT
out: value=5000 unit=rpm
